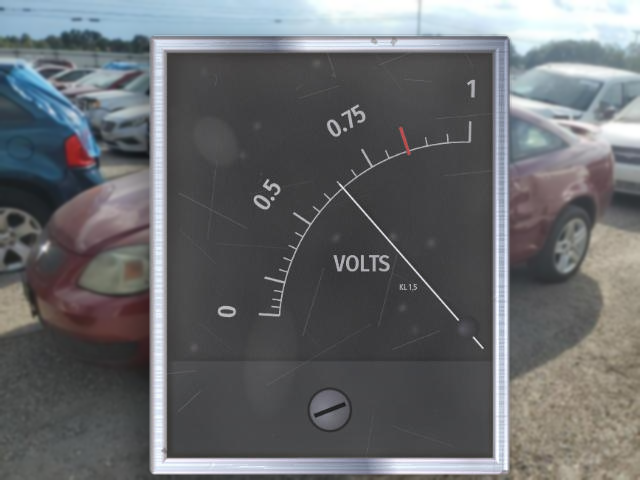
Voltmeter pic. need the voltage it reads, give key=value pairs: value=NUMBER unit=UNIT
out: value=0.65 unit=V
